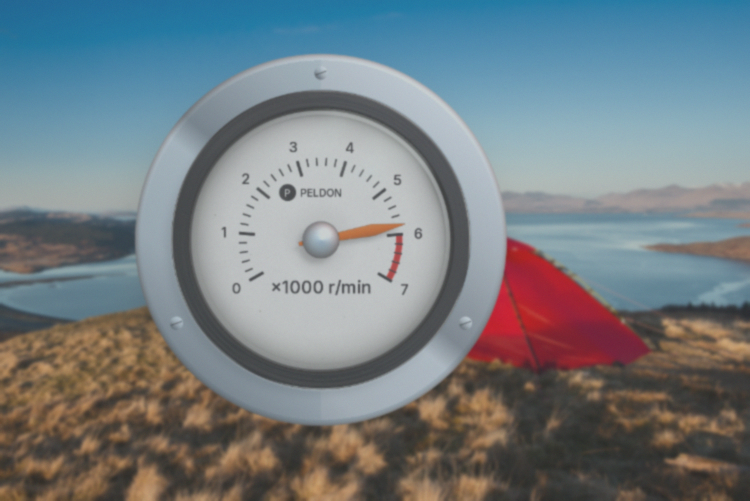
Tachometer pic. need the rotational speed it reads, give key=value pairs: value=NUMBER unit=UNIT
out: value=5800 unit=rpm
